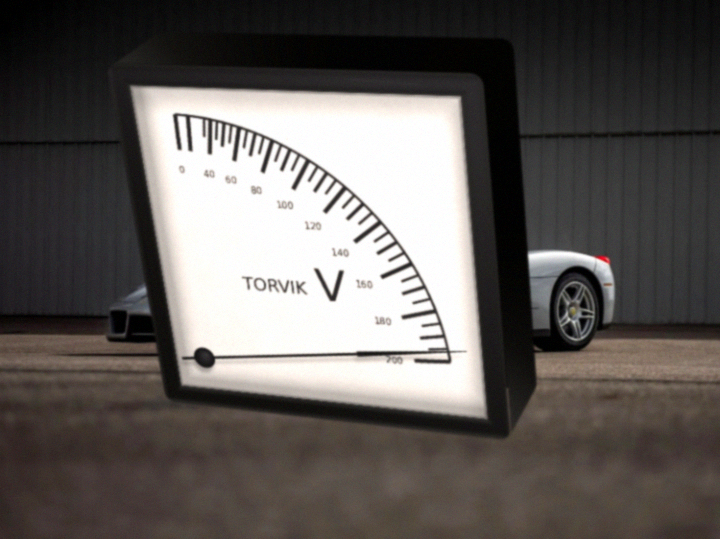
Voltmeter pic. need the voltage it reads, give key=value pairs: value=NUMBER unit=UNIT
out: value=195 unit=V
